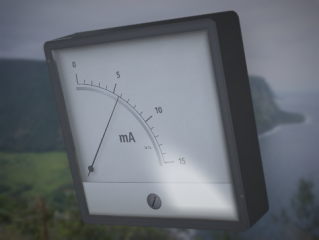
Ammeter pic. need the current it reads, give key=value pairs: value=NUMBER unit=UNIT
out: value=6 unit=mA
